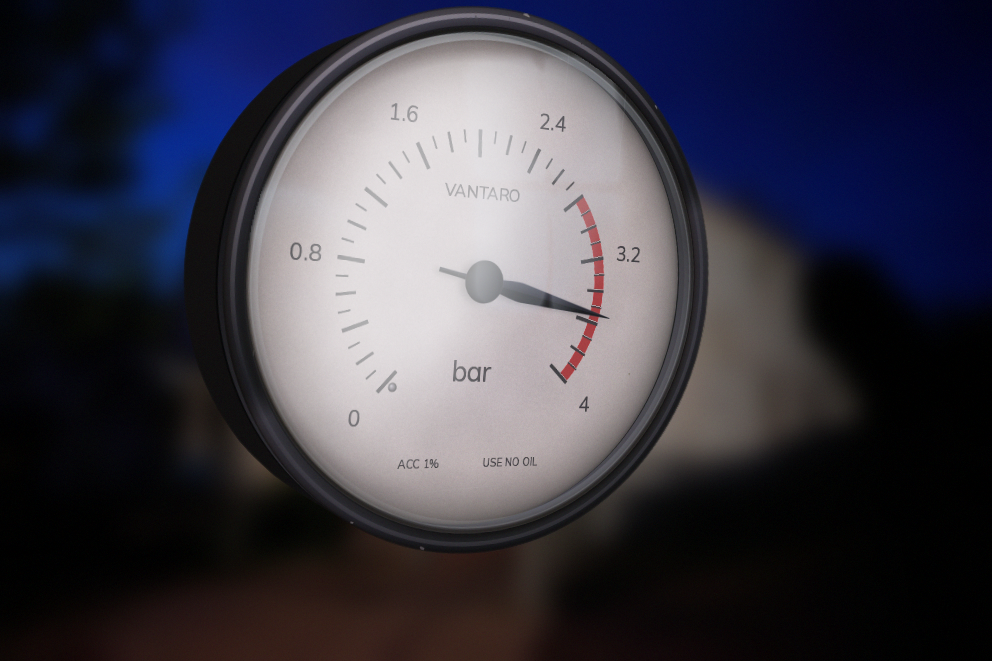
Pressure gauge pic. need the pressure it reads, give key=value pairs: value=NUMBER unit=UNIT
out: value=3.55 unit=bar
